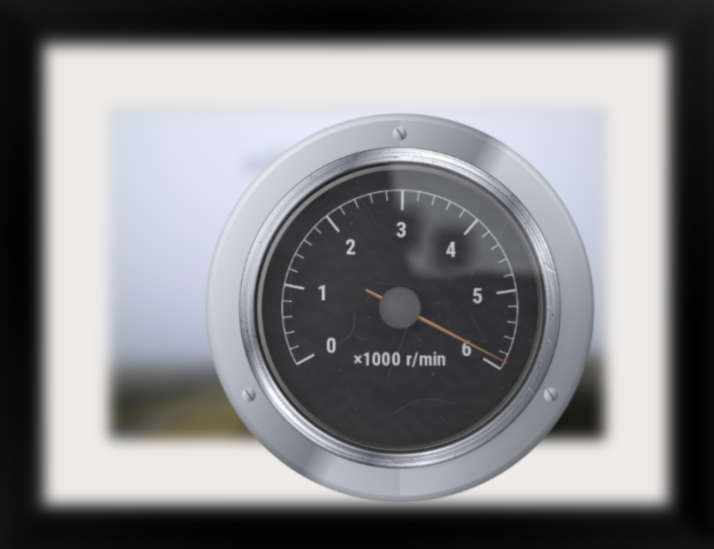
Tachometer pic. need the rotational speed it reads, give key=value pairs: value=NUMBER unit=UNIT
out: value=5900 unit=rpm
